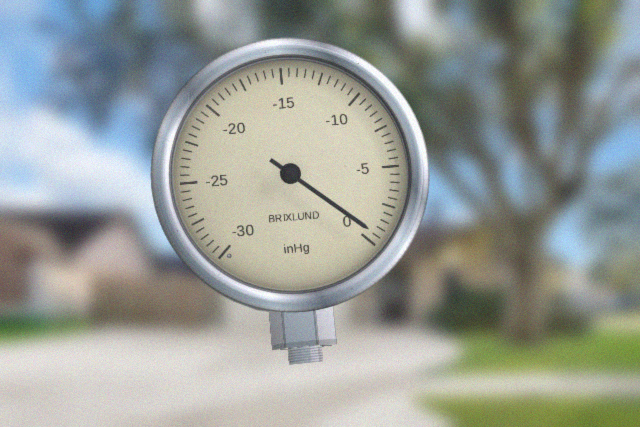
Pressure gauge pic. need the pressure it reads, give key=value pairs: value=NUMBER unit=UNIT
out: value=-0.5 unit=inHg
